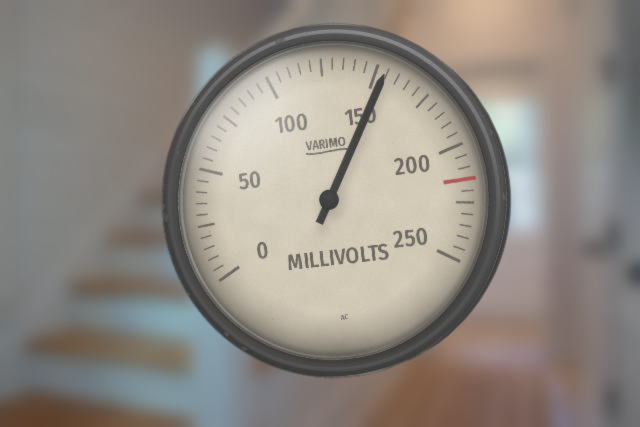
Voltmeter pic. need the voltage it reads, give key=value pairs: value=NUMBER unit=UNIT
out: value=155 unit=mV
